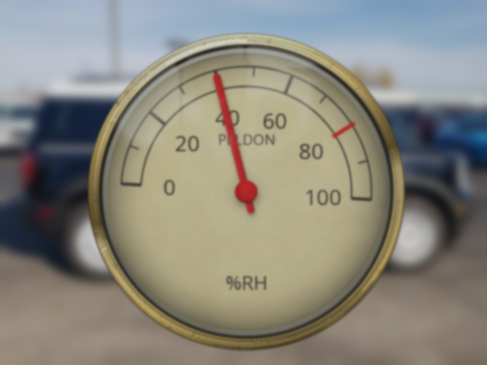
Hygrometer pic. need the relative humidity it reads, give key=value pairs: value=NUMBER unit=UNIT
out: value=40 unit=%
